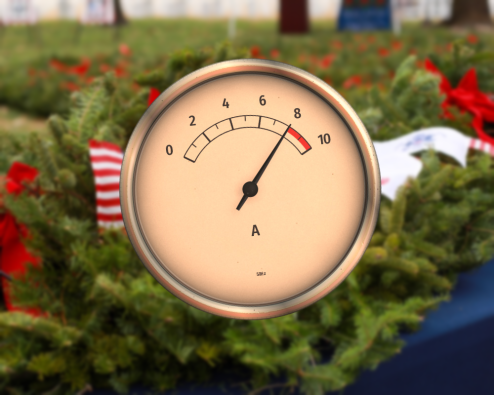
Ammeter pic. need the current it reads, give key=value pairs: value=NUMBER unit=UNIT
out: value=8 unit=A
